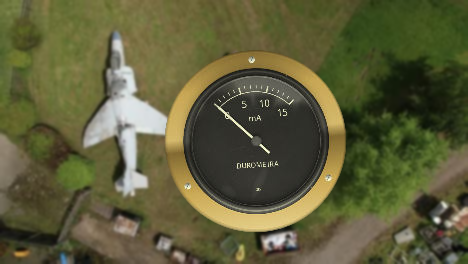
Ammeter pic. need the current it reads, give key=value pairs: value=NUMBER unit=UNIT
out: value=0 unit=mA
